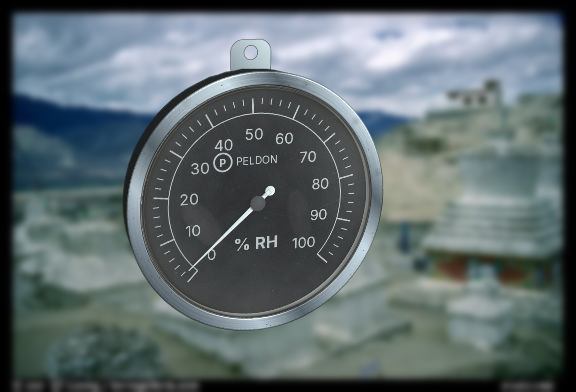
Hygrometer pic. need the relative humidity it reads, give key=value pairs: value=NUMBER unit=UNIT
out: value=2 unit=%
